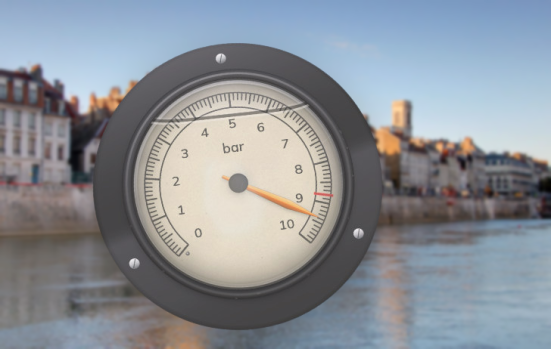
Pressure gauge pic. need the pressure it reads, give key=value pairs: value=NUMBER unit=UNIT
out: value=9.4 unit=bar
